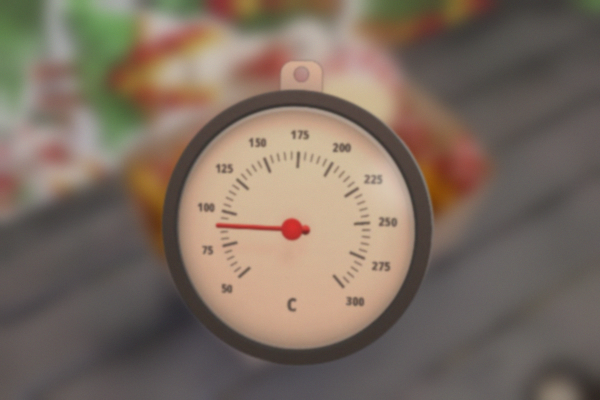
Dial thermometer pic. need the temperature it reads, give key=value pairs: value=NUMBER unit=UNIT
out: value=90 unit=°C
